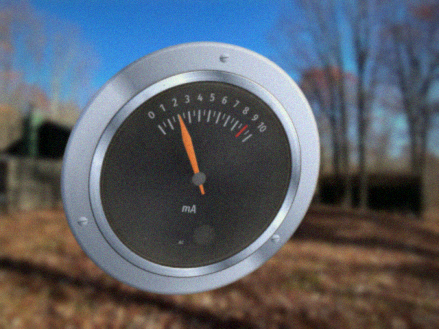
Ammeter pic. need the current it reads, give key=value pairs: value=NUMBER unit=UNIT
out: value=2 unit=mA
